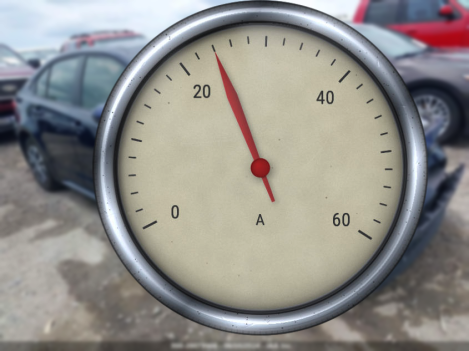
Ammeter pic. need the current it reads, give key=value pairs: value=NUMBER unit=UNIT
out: value=24 unit=A
